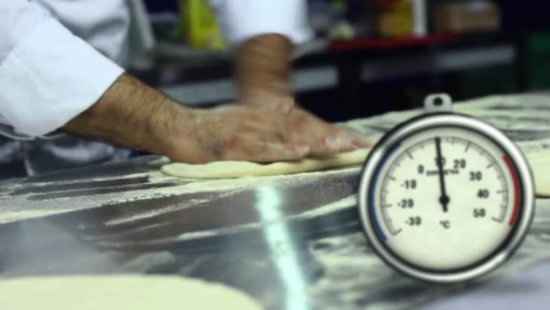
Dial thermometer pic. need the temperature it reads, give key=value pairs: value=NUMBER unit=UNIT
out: value=10 unit=°C
